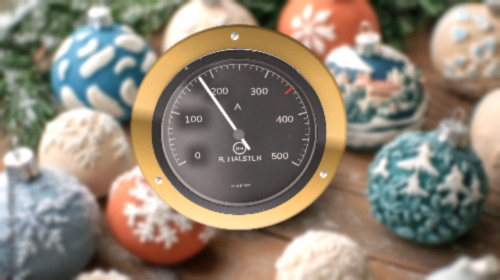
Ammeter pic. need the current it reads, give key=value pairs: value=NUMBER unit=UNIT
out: value=180 unit=A
